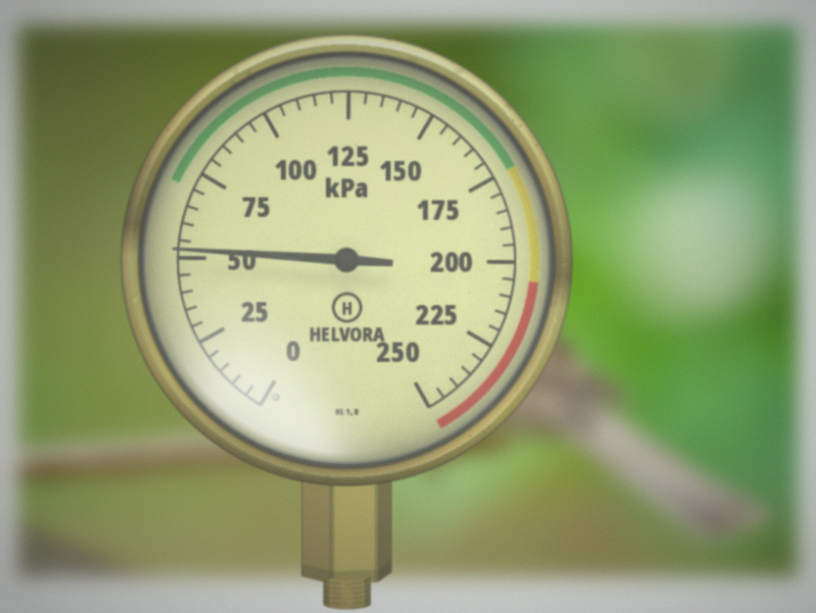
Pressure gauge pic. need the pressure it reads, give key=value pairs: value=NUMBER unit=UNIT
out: value=52.5 unit=kPa
